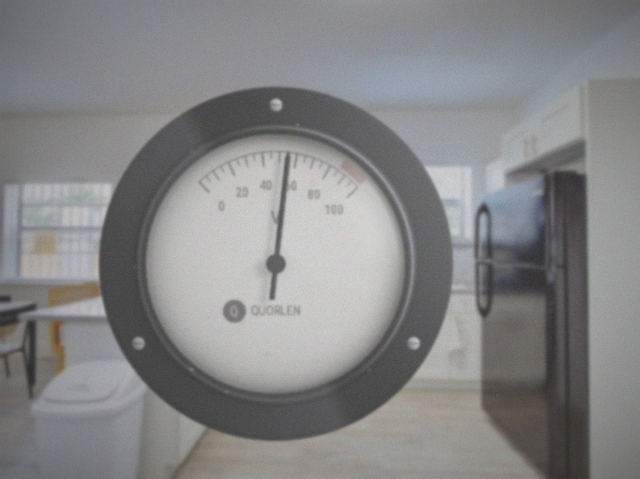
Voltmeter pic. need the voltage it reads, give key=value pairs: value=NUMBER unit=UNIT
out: value=55 unit=V
